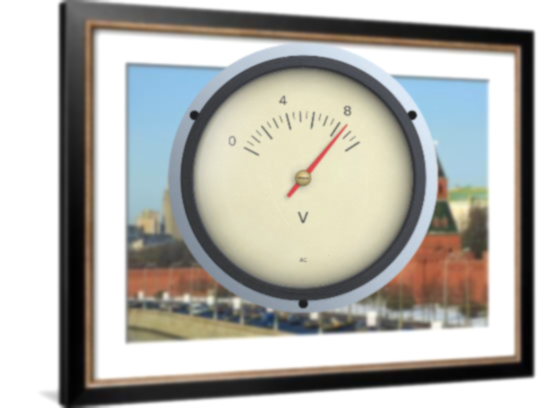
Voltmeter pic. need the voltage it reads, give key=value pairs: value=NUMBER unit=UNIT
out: value=8.5 unit=V
